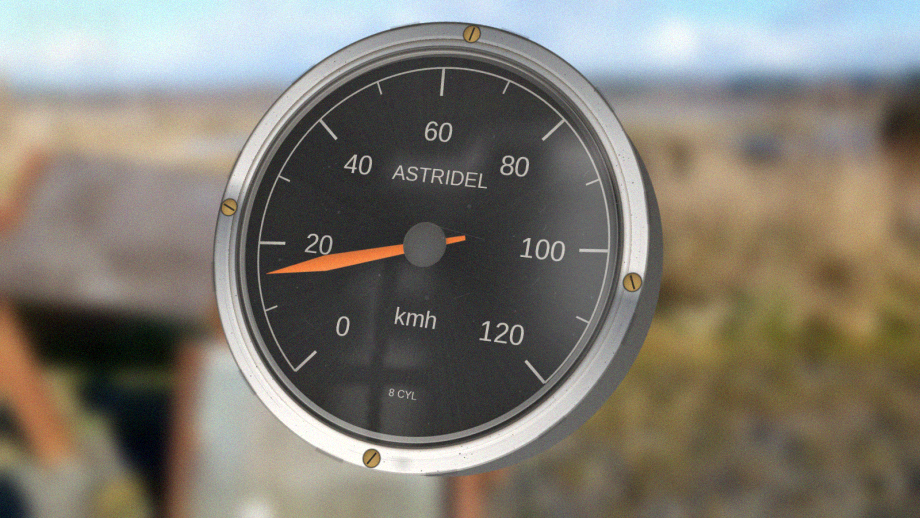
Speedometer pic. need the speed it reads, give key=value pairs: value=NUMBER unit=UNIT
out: value=15 unit=km/h
